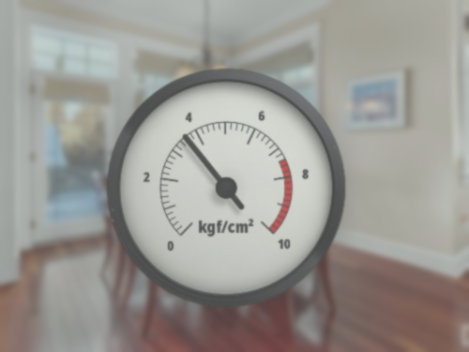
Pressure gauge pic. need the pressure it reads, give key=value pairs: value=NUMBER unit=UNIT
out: value=3.6 unit=kg/cm²
